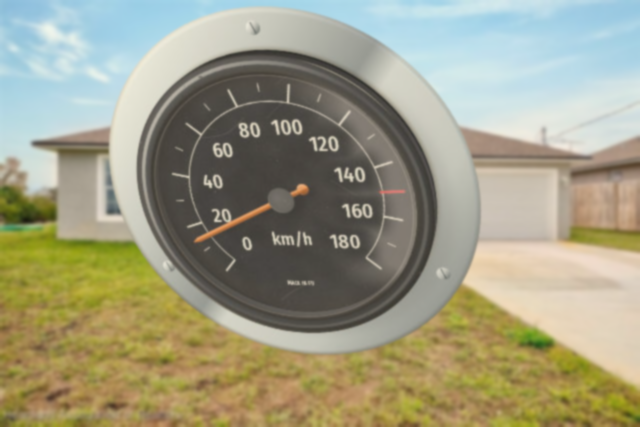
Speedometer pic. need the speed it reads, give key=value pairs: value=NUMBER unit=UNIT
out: value=15 unit=km/h
